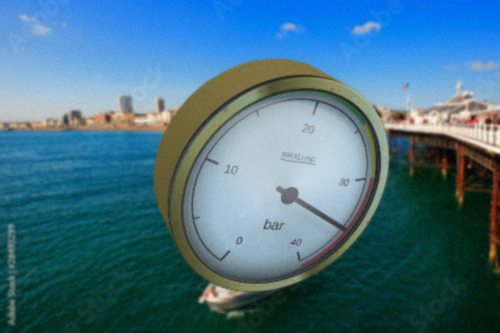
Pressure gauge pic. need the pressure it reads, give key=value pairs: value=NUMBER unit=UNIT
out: value=35 unit=bar
